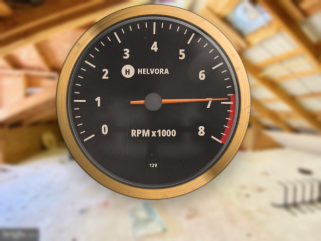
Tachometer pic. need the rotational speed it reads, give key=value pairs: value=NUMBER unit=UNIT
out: value=6900 unit=rpm
